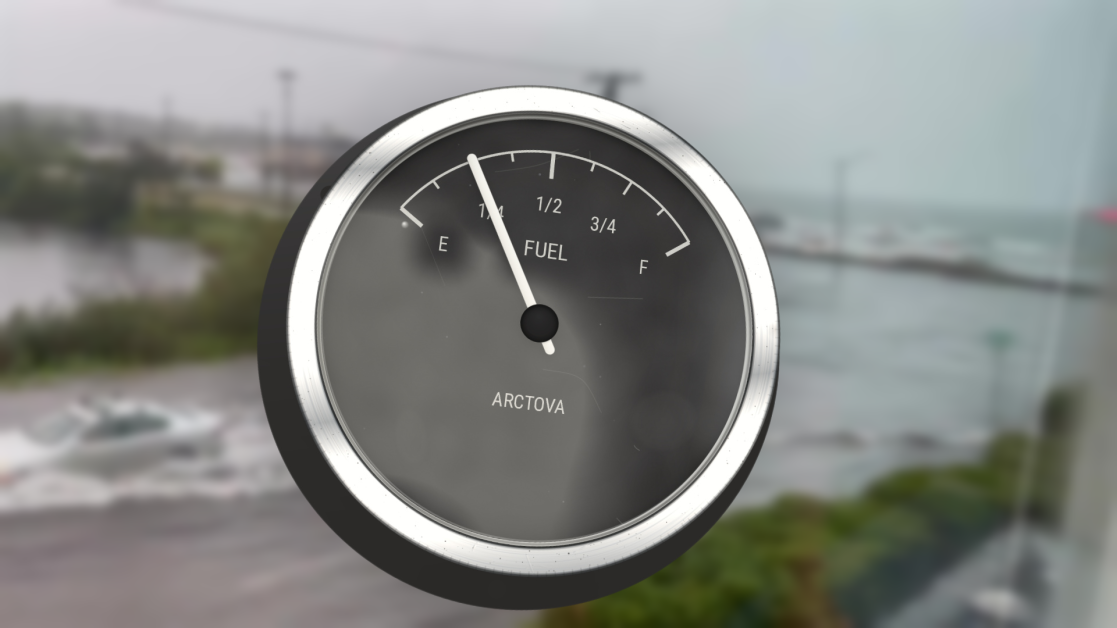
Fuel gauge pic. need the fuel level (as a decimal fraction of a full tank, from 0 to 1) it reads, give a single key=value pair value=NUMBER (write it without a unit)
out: value=0.25
